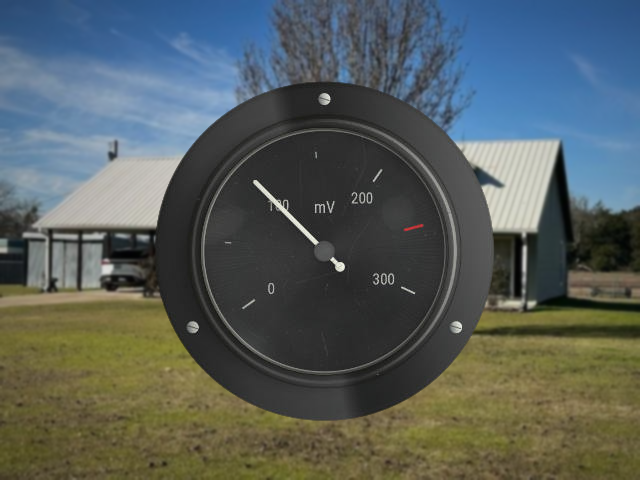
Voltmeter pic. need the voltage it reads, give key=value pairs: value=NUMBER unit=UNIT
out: value=100 unit=mV
